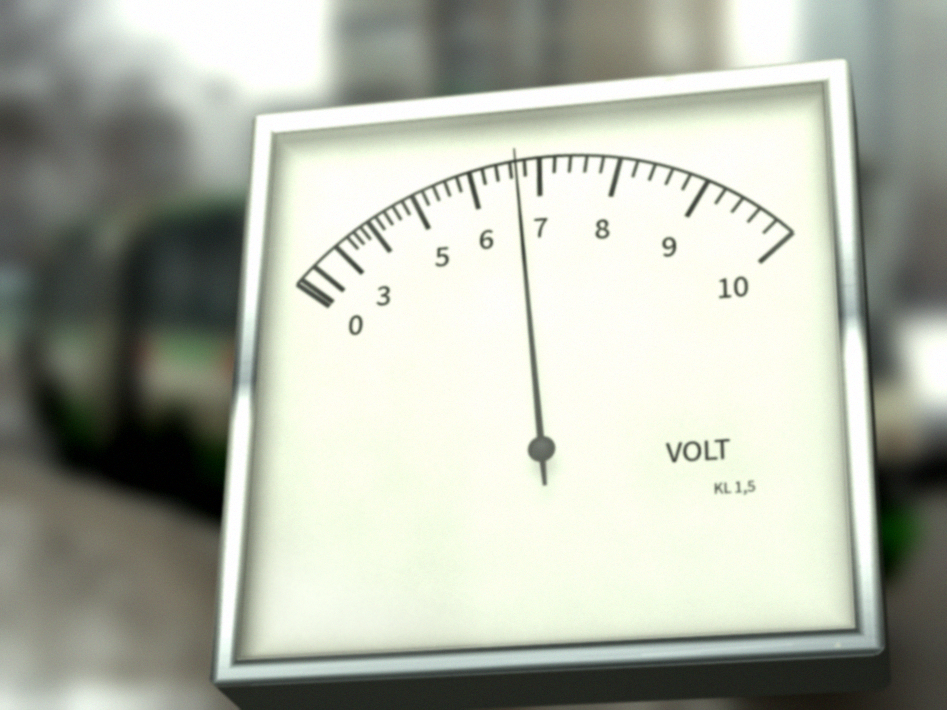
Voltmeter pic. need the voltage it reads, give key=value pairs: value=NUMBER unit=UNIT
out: value=6.7 unit=V
